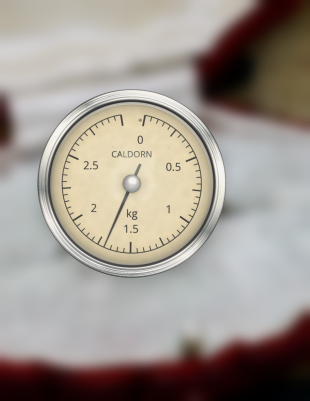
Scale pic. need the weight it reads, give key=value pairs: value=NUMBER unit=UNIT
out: value=1.7 unit=kg
